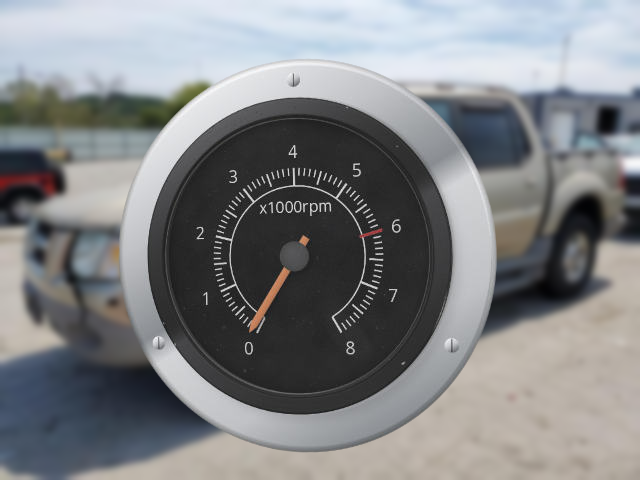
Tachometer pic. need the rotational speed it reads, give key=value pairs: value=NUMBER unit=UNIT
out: value=100 unit=rpm
